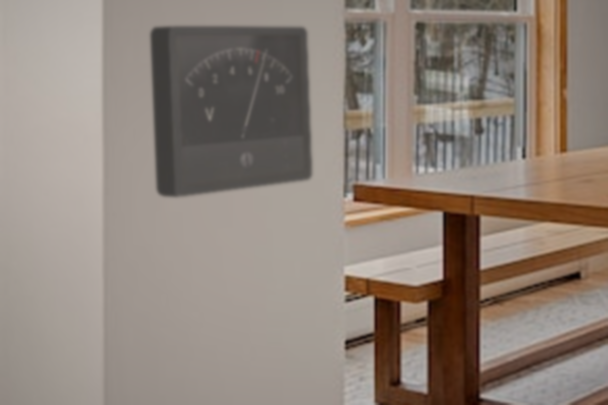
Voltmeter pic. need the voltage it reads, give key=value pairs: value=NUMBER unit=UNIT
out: value=7 unit=V
